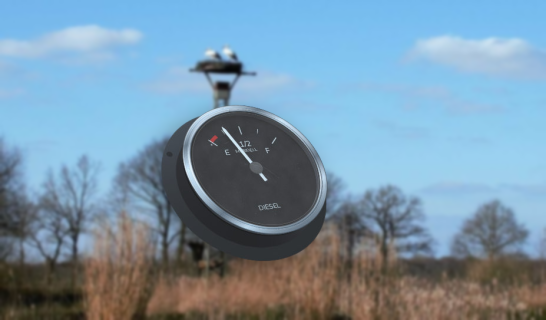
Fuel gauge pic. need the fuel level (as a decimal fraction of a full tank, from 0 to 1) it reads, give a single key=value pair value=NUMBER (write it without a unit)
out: value=0.25
